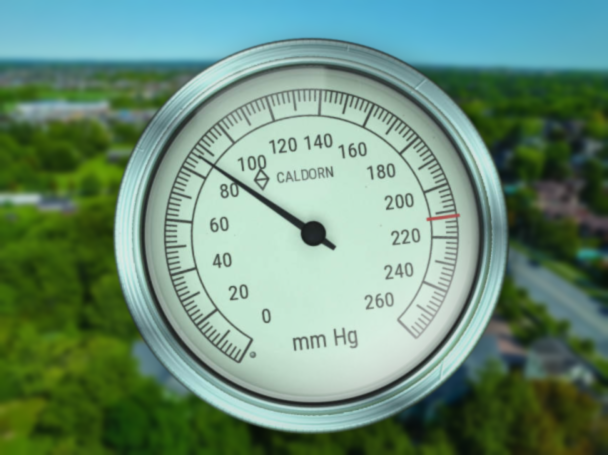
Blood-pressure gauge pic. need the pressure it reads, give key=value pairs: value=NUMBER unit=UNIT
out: value=86 unit=mmHg
